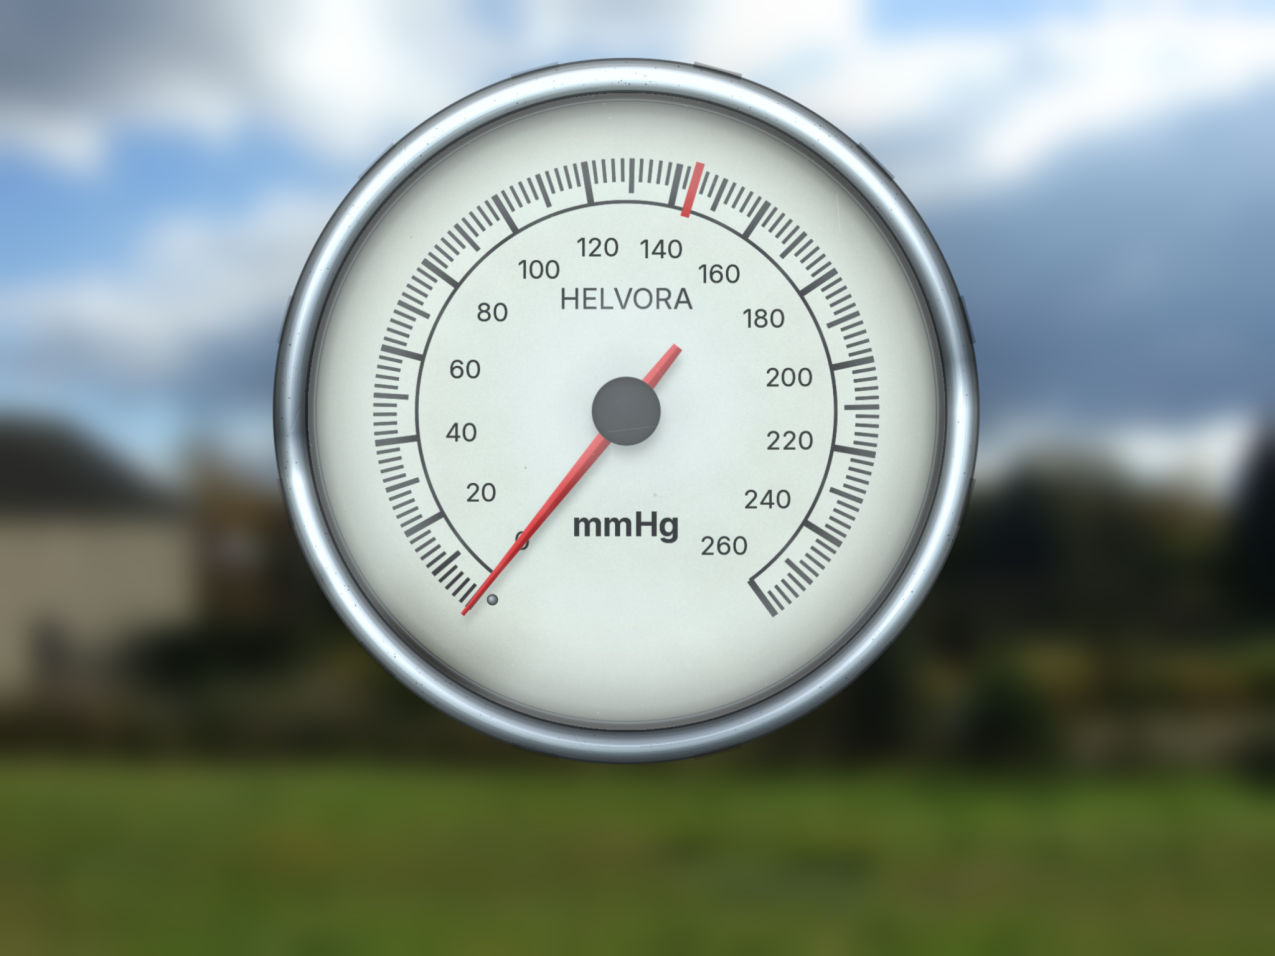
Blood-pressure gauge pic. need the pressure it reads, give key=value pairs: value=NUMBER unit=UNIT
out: value=0 unit=mmHg
